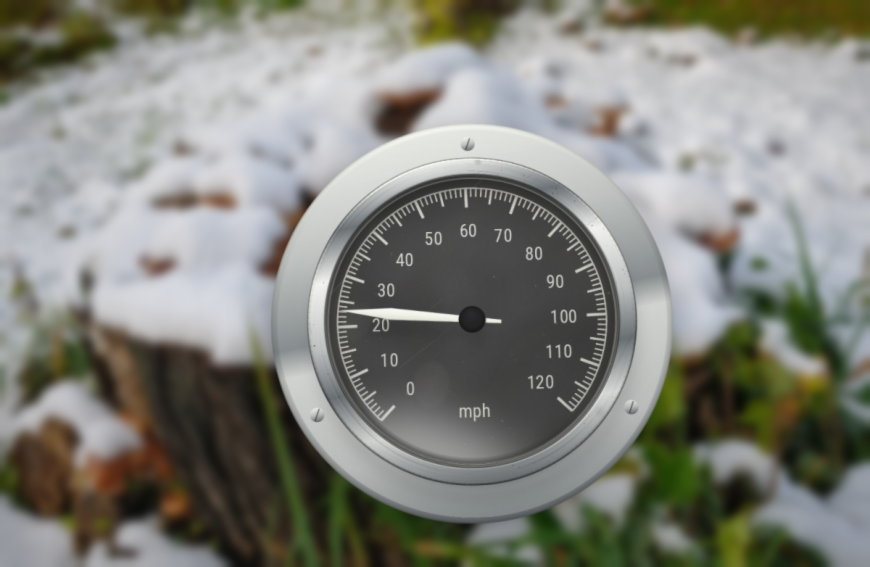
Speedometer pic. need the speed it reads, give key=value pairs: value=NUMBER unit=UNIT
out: value=23 unit=mph
